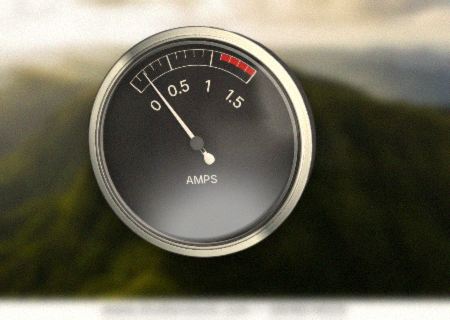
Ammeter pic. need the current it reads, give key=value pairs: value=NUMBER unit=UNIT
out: value=0.2 unit=A
